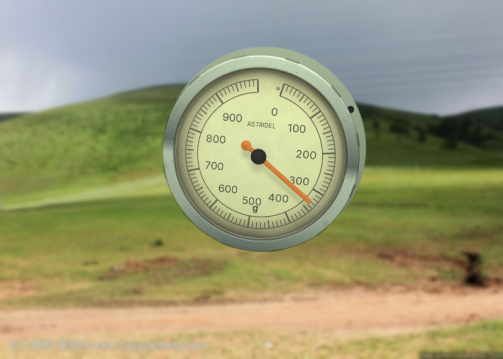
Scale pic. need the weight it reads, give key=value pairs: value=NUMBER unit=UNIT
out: value=330 unit=g
